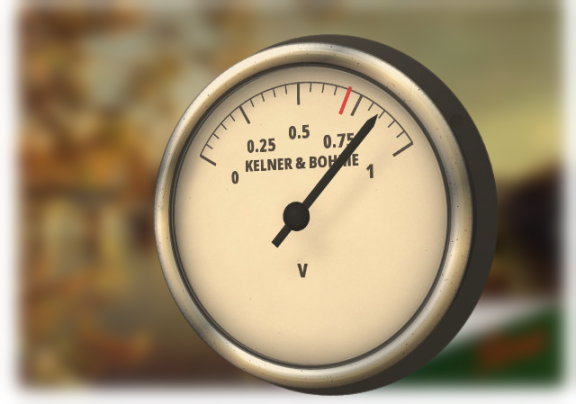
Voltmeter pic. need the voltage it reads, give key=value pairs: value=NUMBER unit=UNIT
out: value=0.85 unit=V
